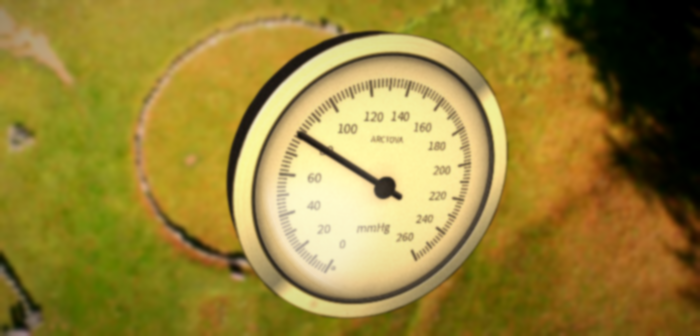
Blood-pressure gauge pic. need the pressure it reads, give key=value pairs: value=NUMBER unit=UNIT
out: value=80 unit=mmHg
